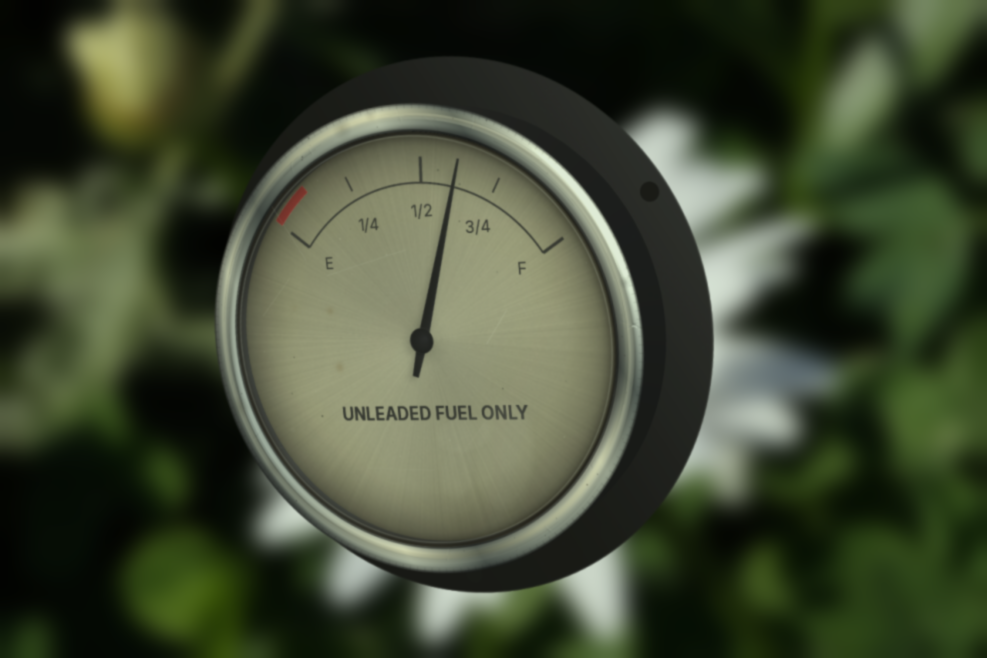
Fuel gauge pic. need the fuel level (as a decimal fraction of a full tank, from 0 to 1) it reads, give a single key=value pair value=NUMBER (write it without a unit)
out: value=0.625
